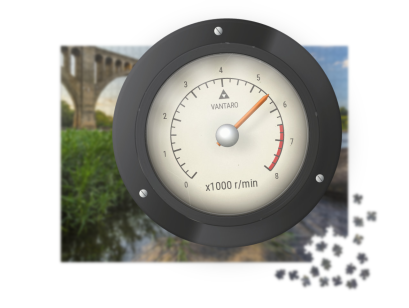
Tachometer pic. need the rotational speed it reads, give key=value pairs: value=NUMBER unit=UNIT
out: value=5500 unit=rpm
